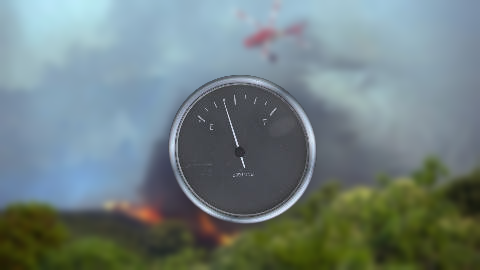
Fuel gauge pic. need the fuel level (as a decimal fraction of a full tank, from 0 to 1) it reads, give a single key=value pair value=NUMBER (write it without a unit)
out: value=0.375
